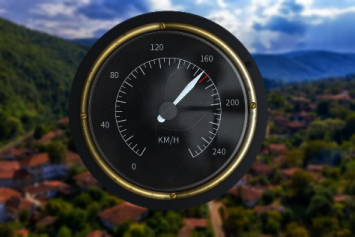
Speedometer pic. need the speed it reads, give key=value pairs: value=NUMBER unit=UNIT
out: value=165 unit=km/h
